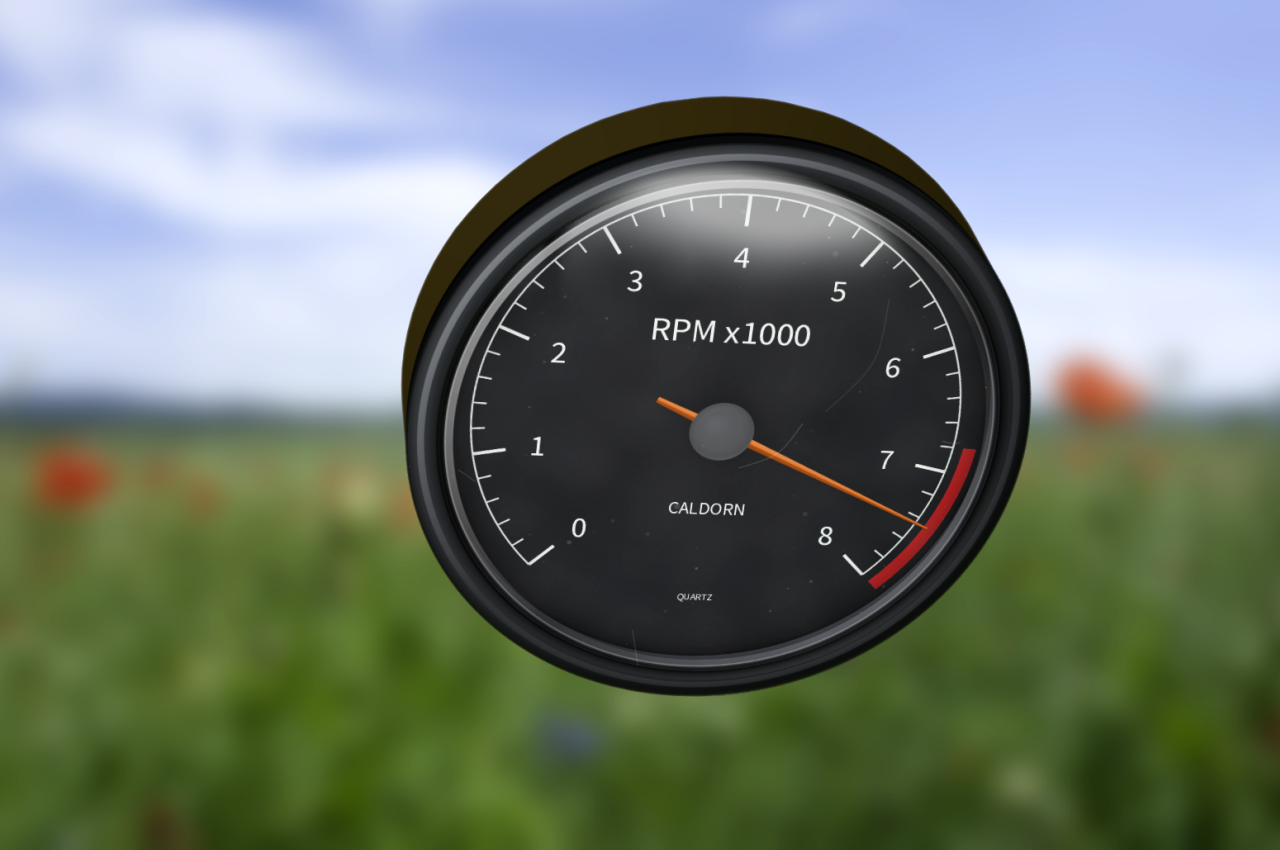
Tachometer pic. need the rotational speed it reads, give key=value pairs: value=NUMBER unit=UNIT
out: value=7400 unit=rpm
